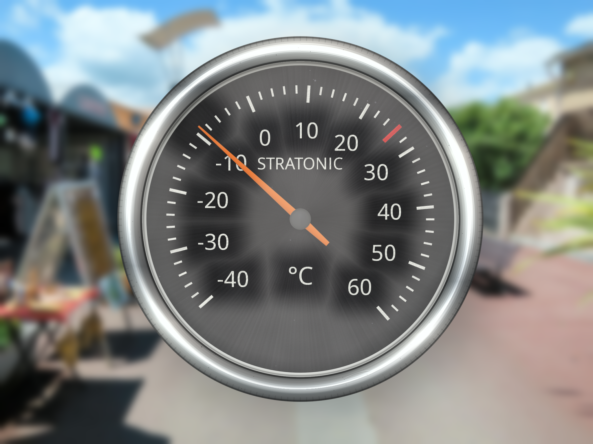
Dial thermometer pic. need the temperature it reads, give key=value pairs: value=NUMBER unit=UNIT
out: value=-9 unit=°C
